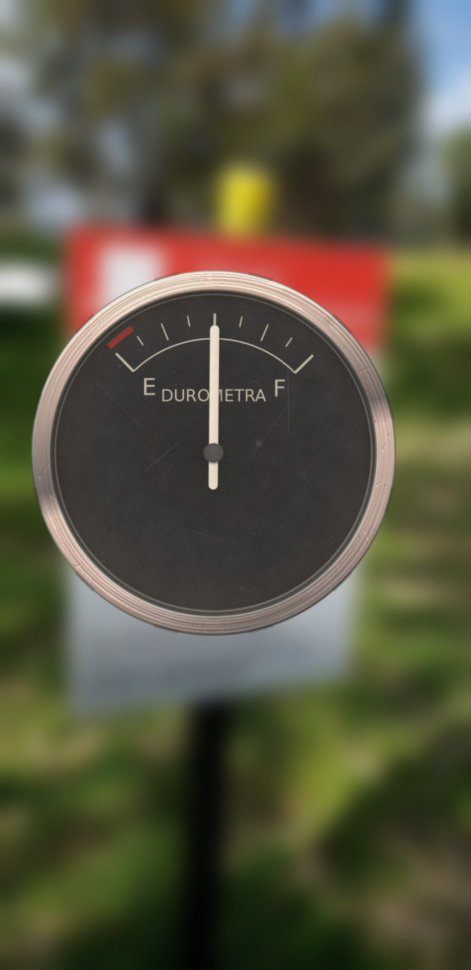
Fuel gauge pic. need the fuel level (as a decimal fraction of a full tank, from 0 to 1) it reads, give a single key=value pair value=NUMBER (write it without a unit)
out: value=0.5
